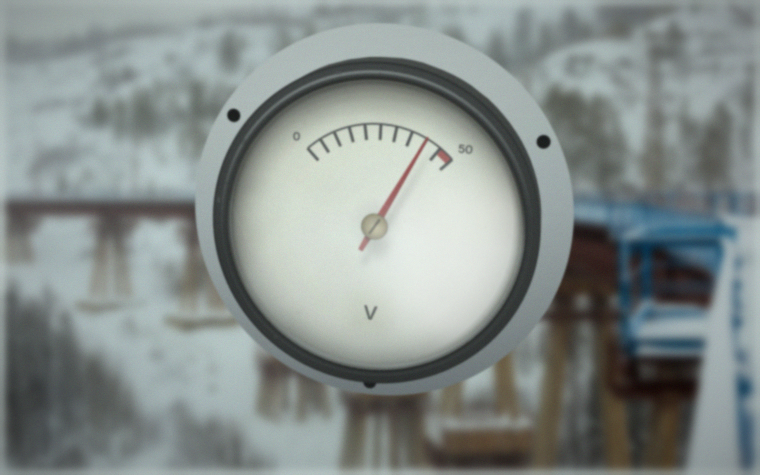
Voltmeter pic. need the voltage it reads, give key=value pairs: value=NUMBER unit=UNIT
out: value=40 unit=V
